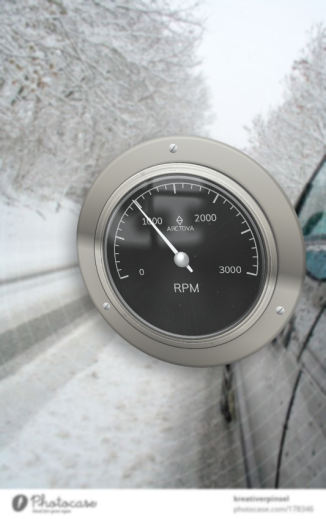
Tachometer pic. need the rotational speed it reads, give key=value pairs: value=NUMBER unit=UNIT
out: value=1000 unit=rpm
